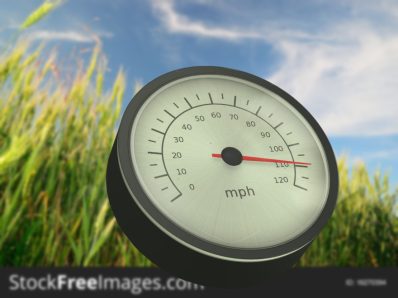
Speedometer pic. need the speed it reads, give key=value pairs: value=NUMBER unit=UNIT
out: value=110 unit=mph
